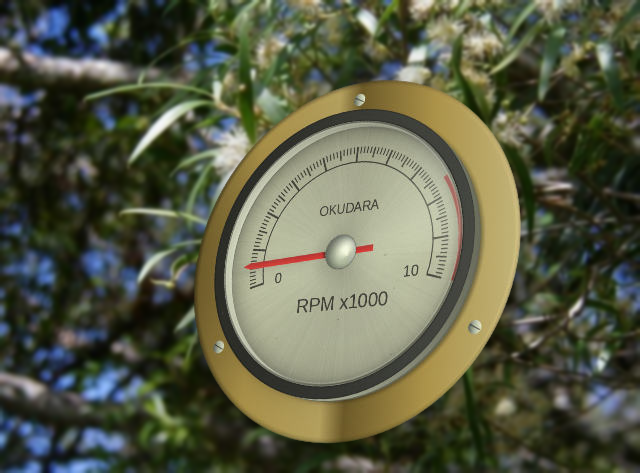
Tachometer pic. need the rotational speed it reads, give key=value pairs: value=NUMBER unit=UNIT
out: value=500 unit=rpm
